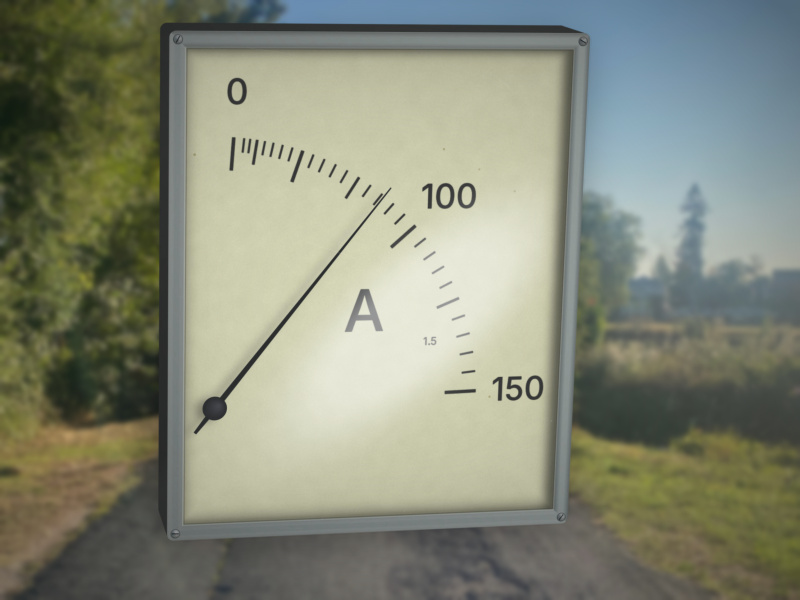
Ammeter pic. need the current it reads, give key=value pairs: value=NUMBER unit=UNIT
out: value=85 unit=A
